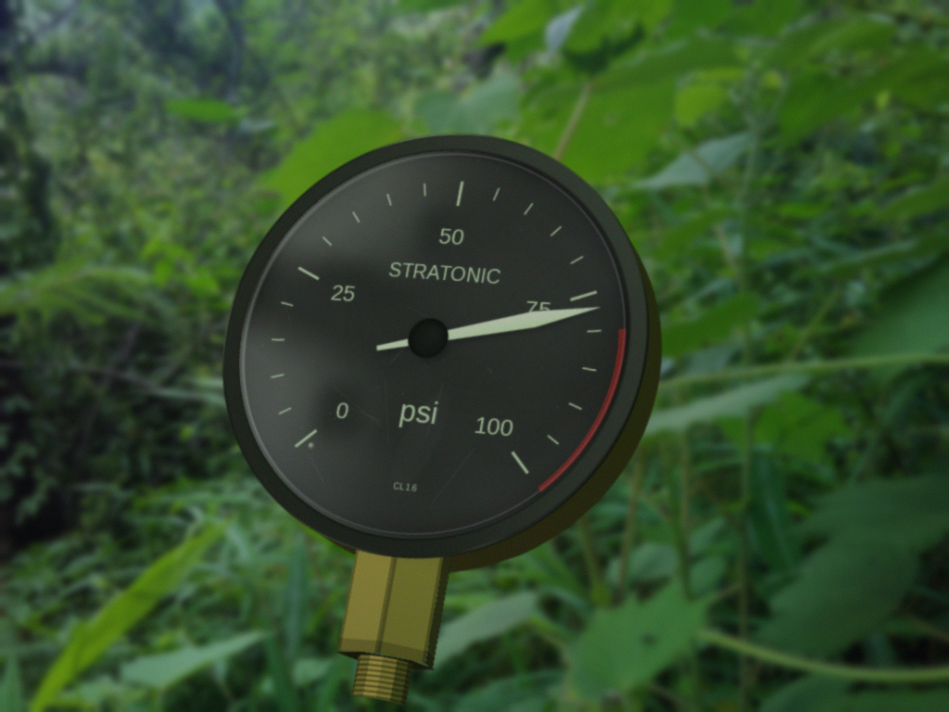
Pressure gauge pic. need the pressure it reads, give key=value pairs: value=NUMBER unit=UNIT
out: value=77.5 unit=psi
